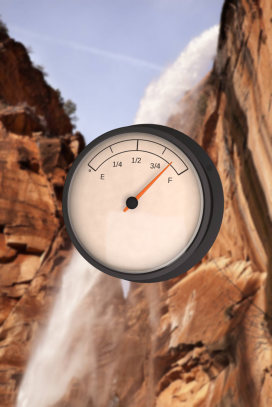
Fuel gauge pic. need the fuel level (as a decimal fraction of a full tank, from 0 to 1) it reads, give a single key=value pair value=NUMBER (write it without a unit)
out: value=0.875
